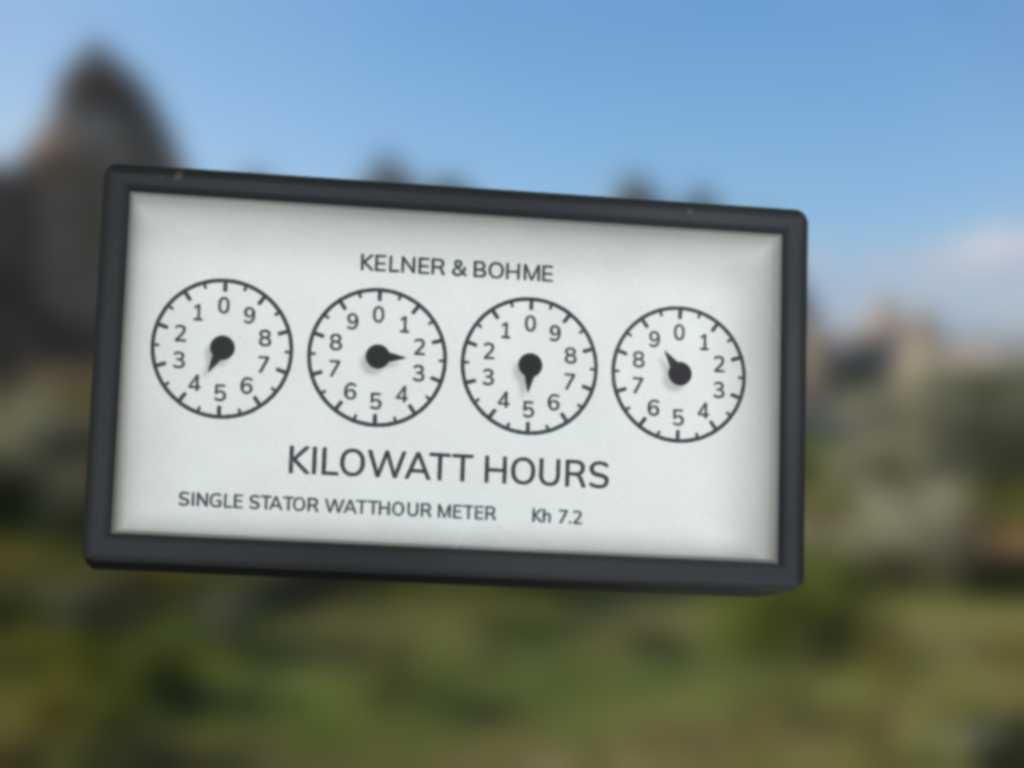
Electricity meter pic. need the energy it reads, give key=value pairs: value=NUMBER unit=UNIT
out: value=4249 unit=kWh
